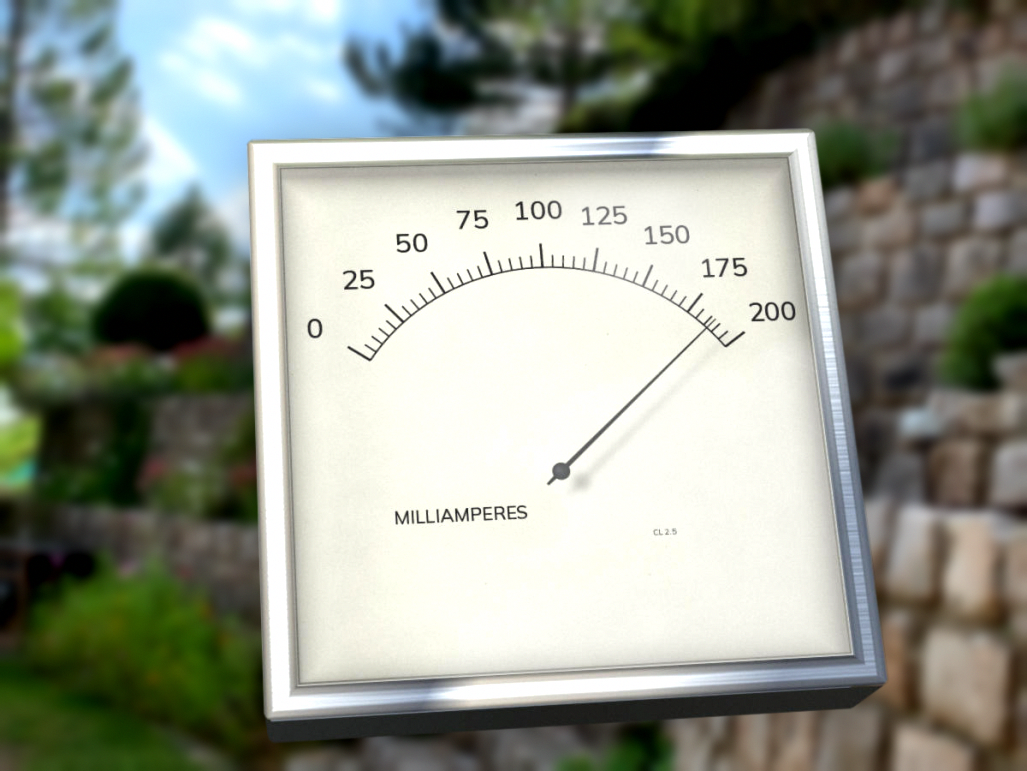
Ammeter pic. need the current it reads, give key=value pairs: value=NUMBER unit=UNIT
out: value=187.5 unit=mA
